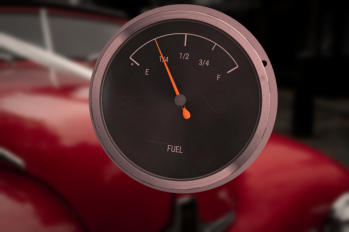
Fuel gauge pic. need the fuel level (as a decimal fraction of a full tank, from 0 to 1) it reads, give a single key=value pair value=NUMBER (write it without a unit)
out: value=0.25
